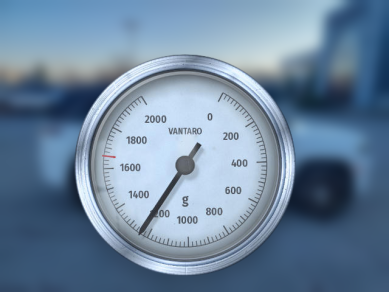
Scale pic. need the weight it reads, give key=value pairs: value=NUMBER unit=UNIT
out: value=1240 unit=g
